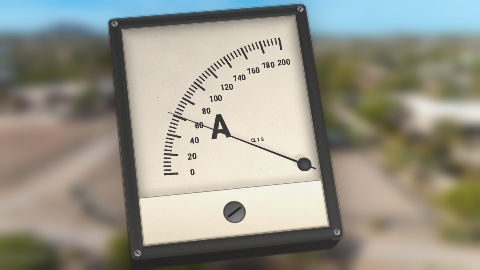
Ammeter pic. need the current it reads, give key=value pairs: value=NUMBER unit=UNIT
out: value=60 unit=A
